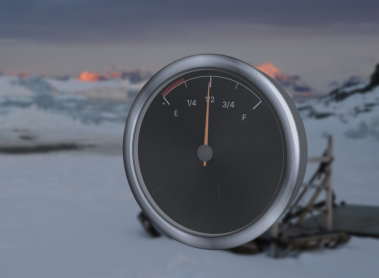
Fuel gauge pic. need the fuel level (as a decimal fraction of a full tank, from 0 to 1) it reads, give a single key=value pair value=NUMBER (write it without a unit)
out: value=0.5
